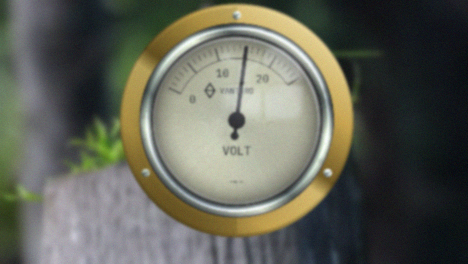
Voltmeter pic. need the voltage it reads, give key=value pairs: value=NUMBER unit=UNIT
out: value=15 unit=V
